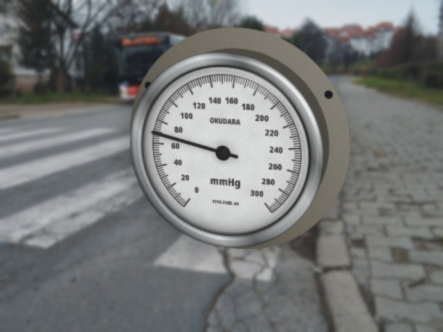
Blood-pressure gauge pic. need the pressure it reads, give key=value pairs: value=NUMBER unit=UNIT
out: value=70 unit=mmHg
